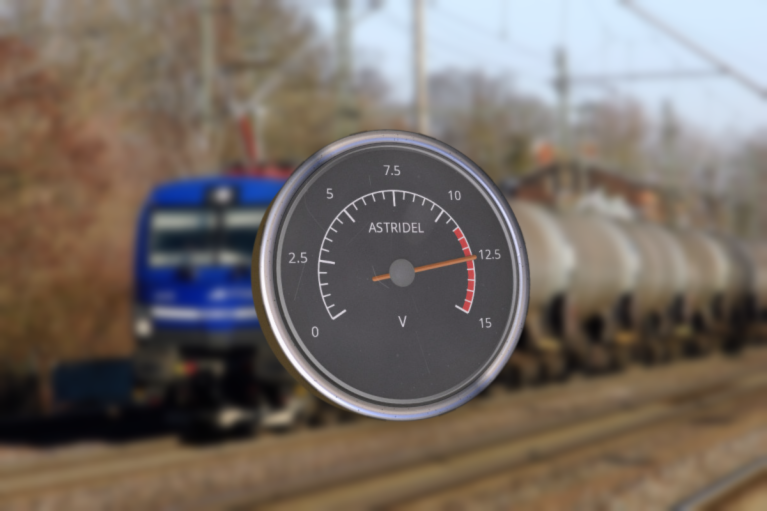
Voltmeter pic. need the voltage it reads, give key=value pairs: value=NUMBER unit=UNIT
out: value=12.5 unit=V
